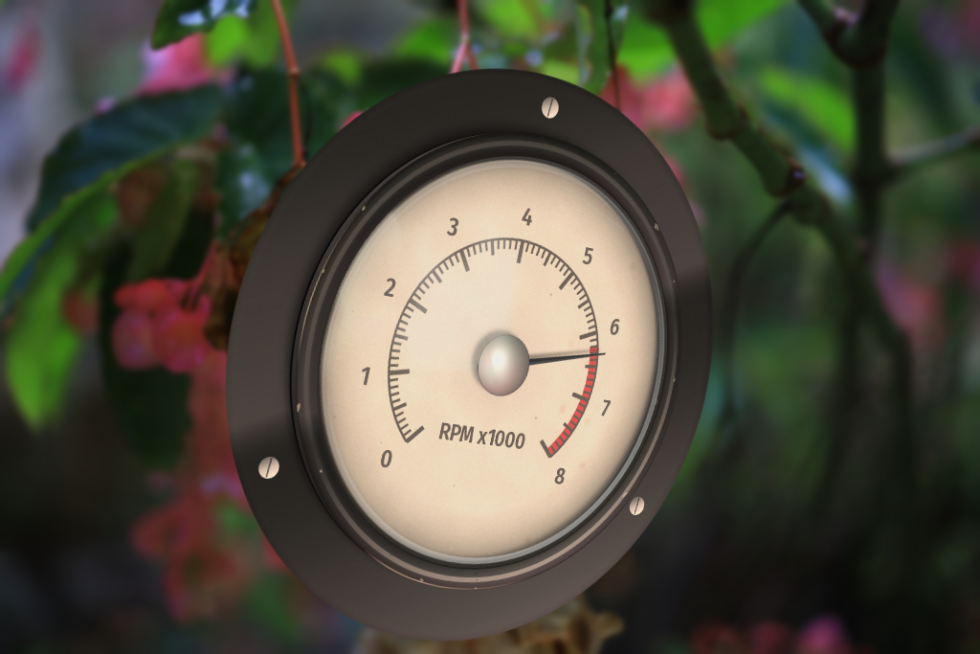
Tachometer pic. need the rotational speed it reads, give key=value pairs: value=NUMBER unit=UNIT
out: value=6300 unit=rpm
